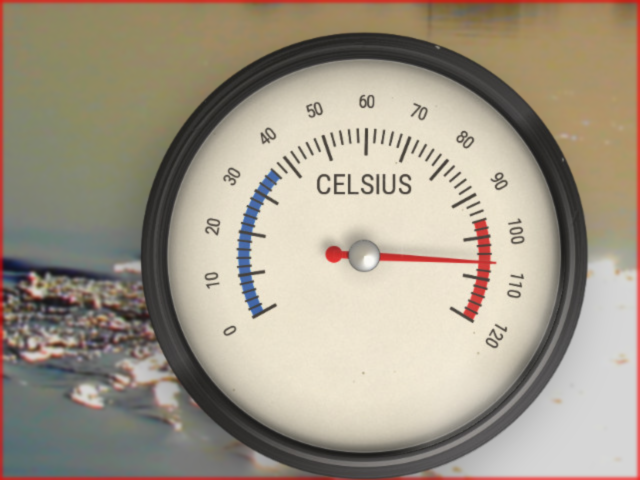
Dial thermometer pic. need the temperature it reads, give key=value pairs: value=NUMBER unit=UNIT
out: value=106 unit=°C
